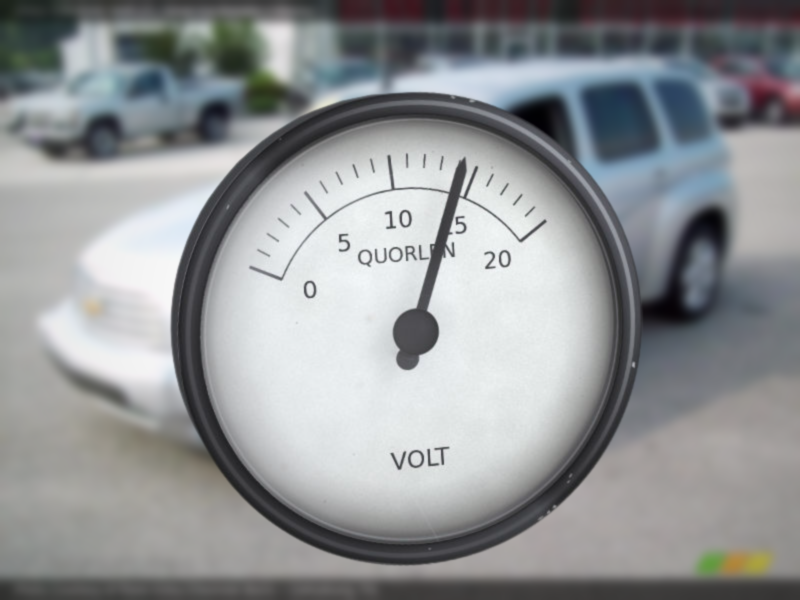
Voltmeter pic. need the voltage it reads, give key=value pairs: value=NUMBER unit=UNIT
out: value=14 unit=V
